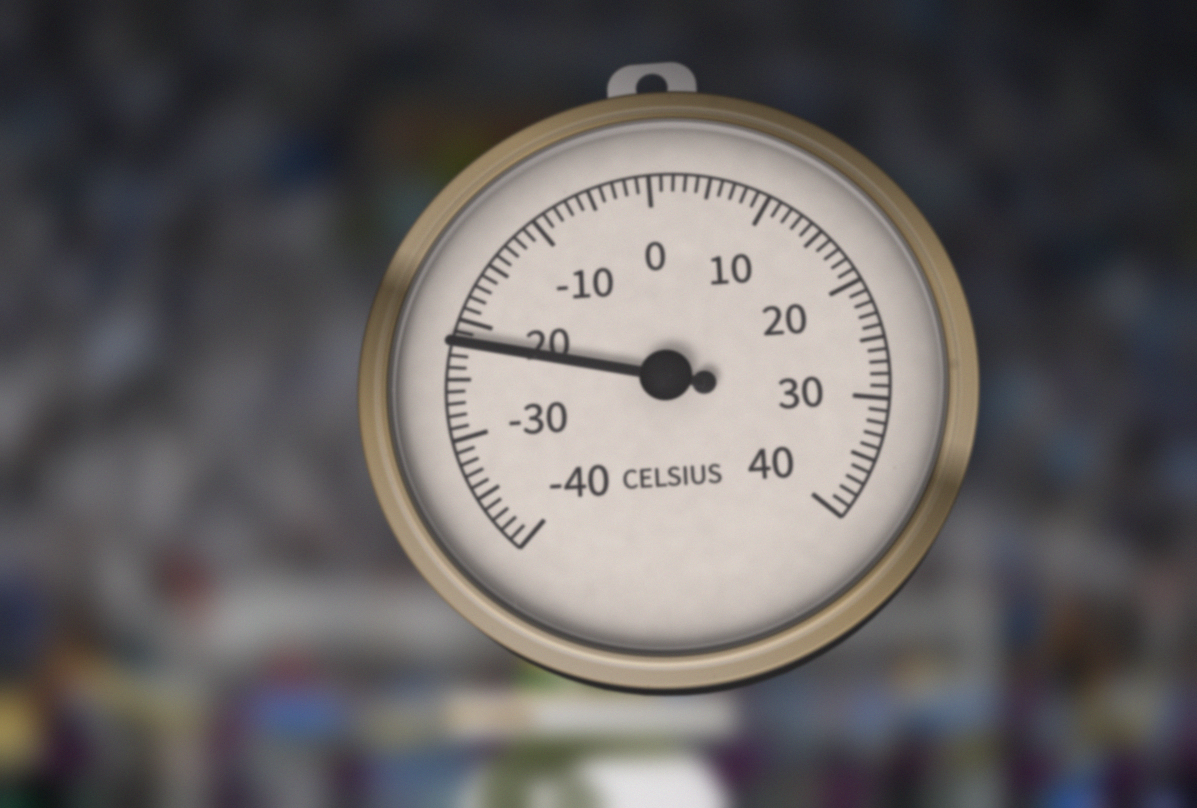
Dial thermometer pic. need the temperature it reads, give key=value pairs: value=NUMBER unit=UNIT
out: value=-22 unit=°C
